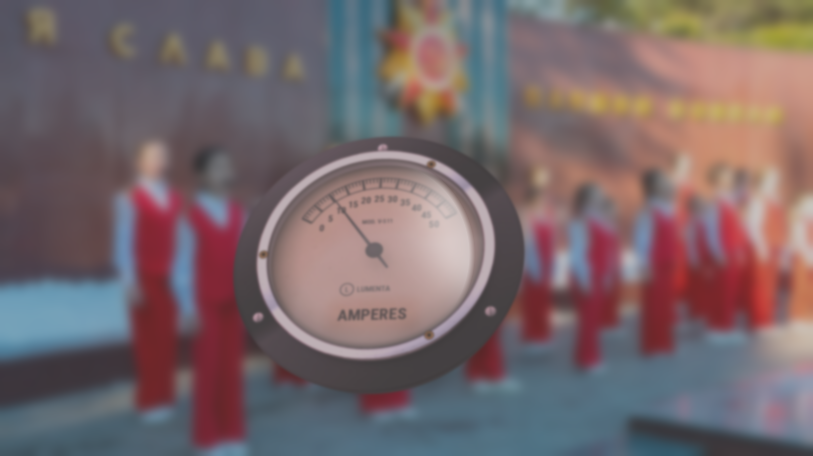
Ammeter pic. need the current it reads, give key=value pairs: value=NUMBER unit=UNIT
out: value=10 unit=A
